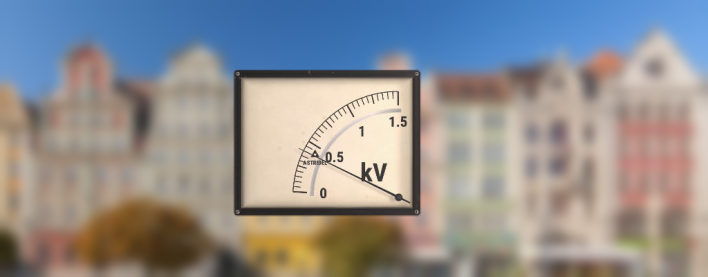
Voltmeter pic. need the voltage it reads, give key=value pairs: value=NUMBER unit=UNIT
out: value=0.4 unit=kV
